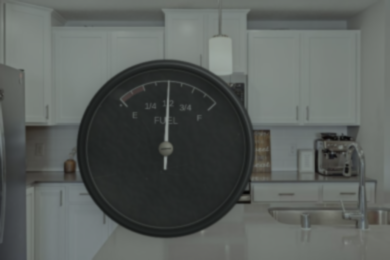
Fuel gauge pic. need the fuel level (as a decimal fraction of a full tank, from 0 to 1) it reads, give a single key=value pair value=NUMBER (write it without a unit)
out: value=0.5
